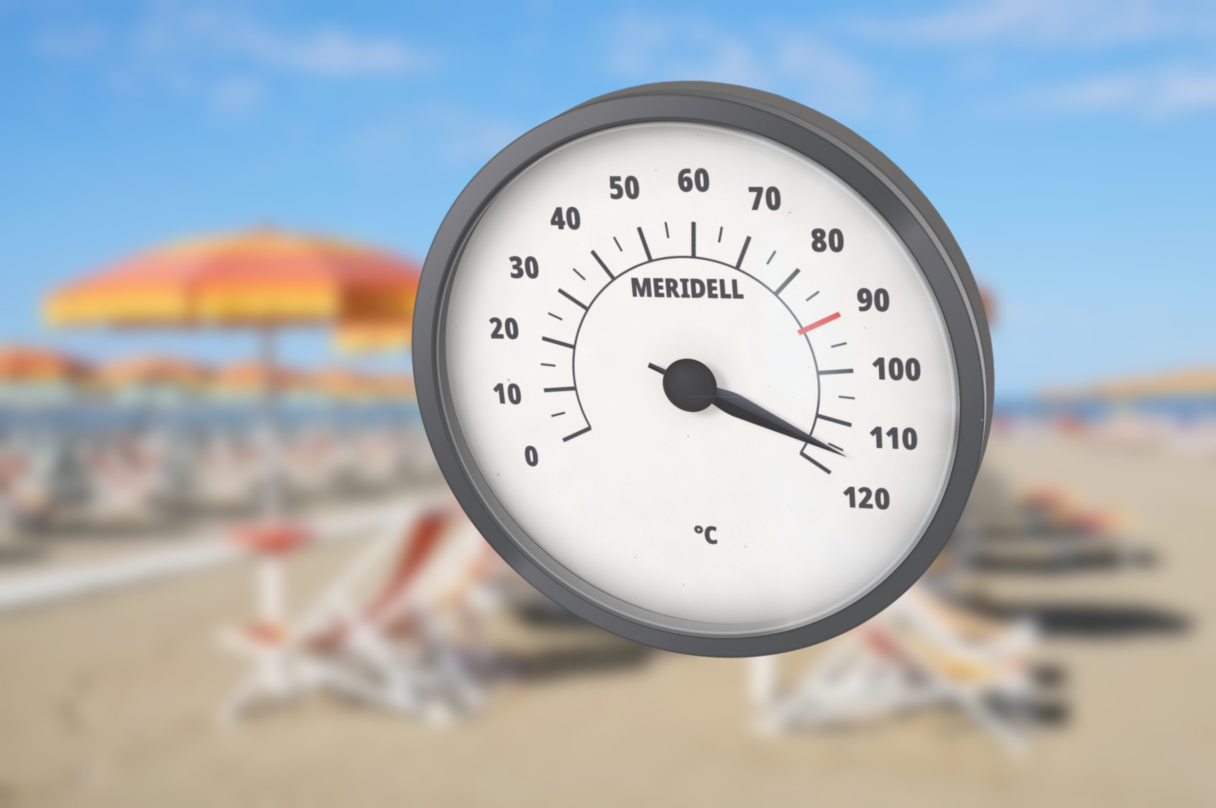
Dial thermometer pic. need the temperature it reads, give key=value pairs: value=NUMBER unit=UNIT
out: value=115 unit=°C
